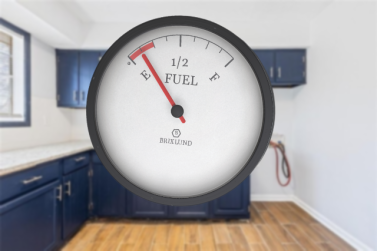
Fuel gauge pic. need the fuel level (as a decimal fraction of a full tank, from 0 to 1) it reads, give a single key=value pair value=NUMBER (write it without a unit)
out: value=0.125
